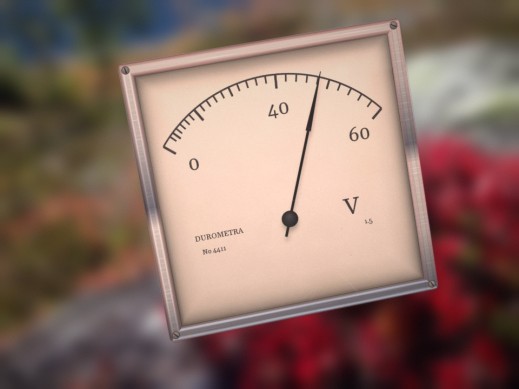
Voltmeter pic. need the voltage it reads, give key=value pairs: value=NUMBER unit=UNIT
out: value=48 unit=V
